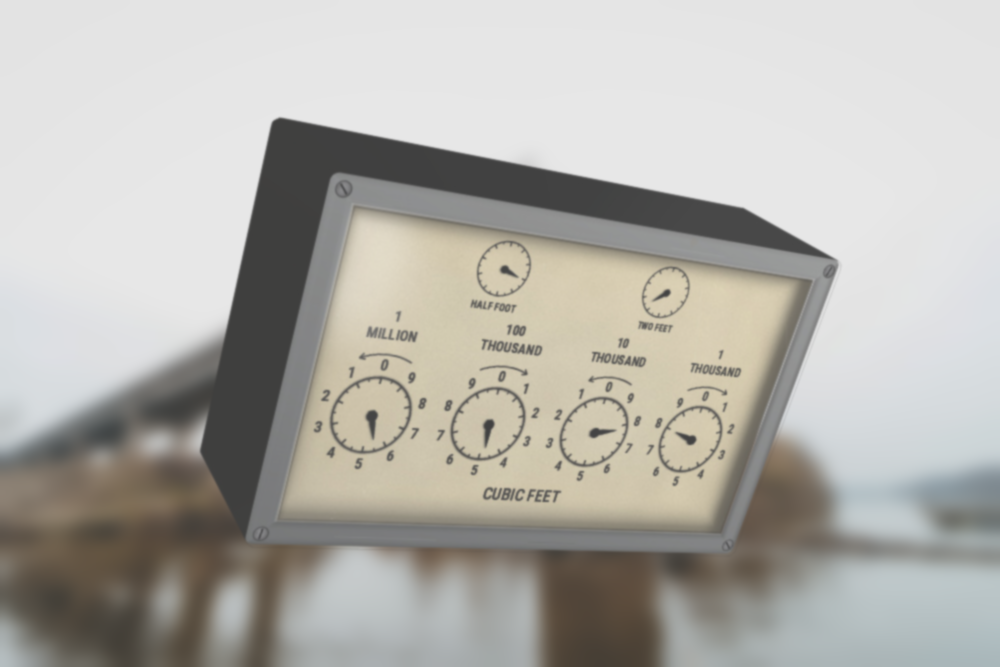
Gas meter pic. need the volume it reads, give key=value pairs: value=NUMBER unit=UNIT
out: value=547800 unit=ft³
